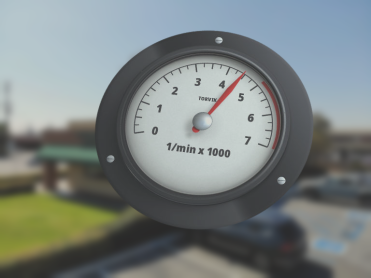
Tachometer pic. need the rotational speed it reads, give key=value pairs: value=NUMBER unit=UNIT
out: value=4500 unit=rpm
